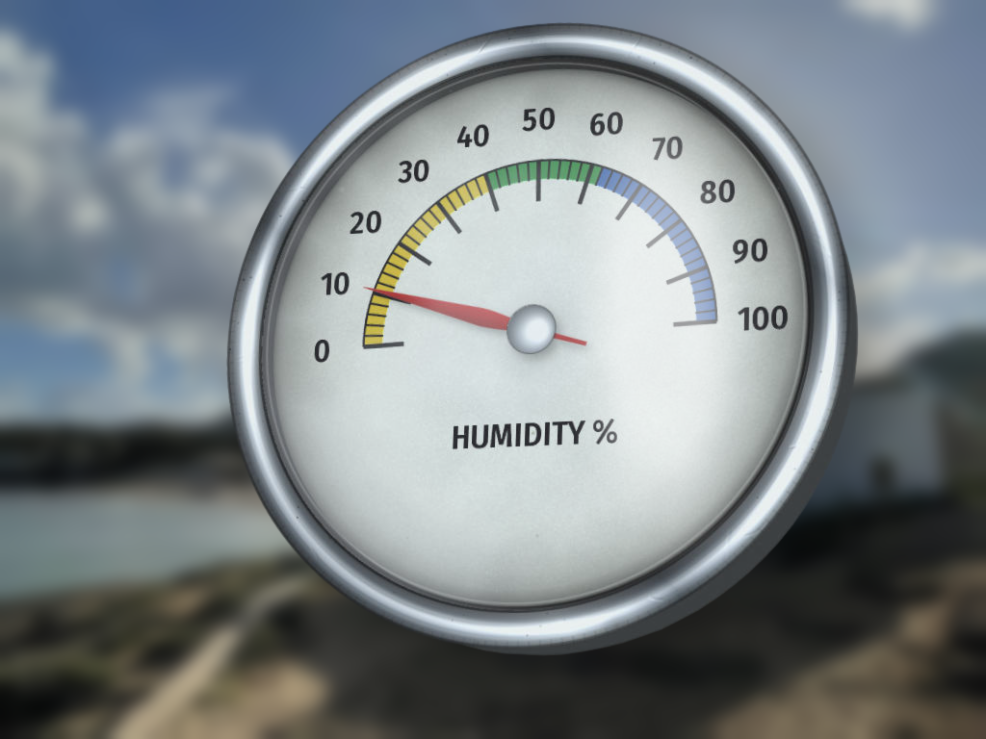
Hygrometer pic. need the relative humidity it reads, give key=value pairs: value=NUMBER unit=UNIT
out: value=10 unit=%
